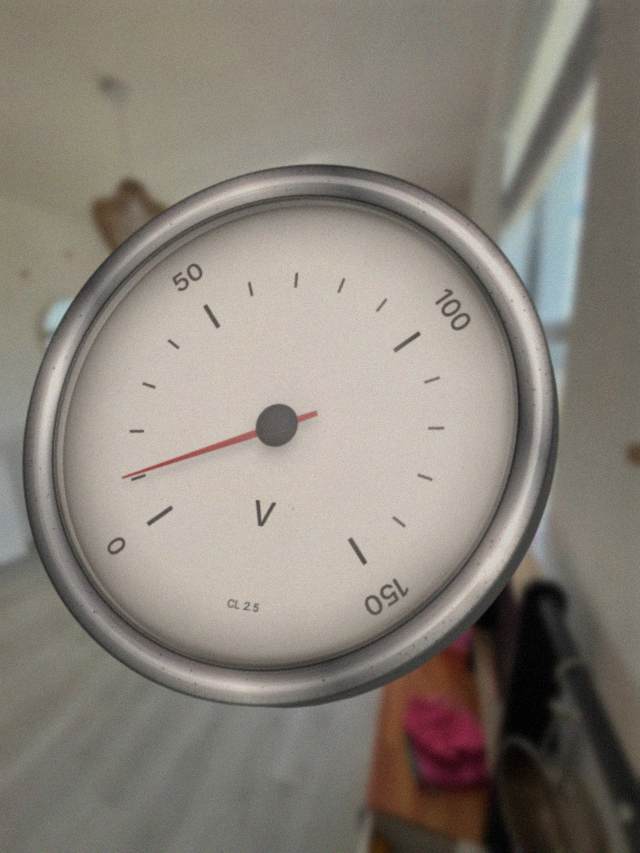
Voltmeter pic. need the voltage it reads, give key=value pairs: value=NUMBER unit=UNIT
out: value=10 unit=V
